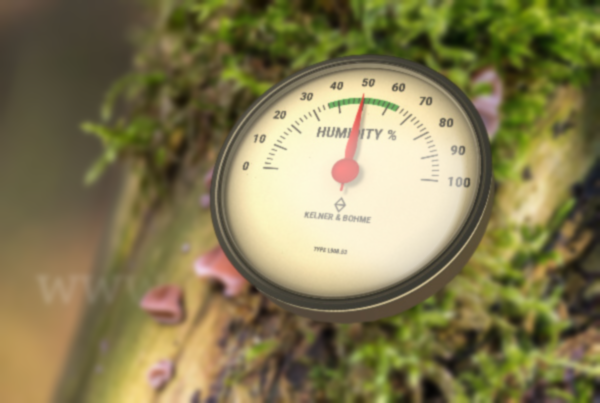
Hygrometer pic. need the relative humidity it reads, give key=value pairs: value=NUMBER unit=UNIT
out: value=50 unit=%
